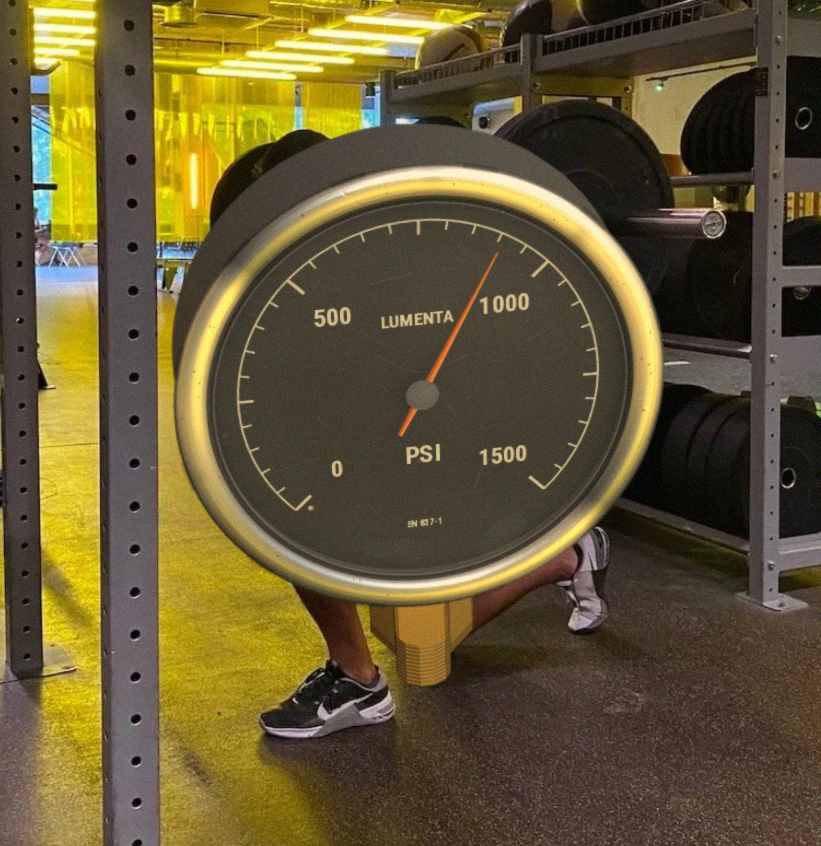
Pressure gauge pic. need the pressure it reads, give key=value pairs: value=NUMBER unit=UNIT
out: value=900 unit=psi
